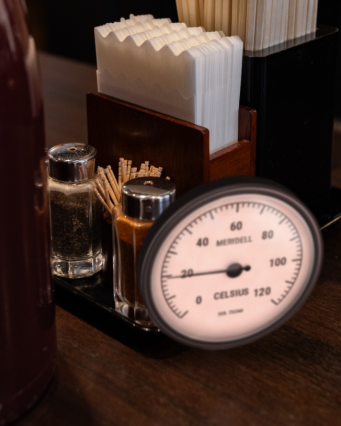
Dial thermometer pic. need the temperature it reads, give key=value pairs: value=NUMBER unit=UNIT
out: value=20 unit=°C
